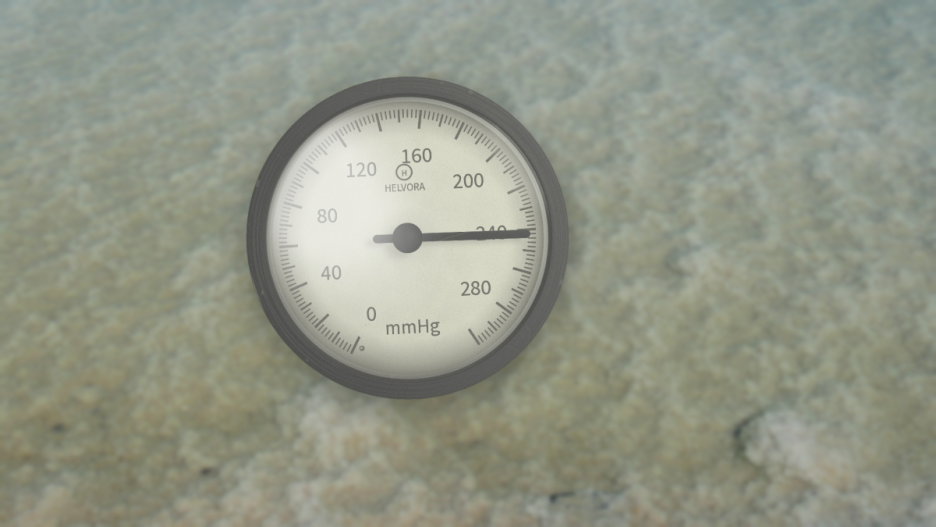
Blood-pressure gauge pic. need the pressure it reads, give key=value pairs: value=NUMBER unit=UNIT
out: value=242 unit=mmHg
